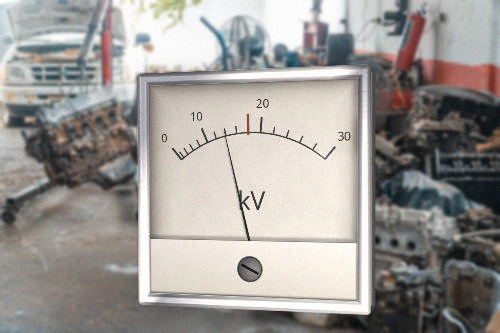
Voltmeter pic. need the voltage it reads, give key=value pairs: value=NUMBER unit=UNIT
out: value=14 unit=kV
